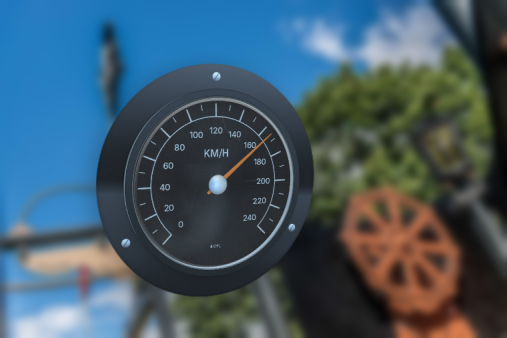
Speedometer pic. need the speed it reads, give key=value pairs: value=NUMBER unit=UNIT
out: value=165 unit=km/h
